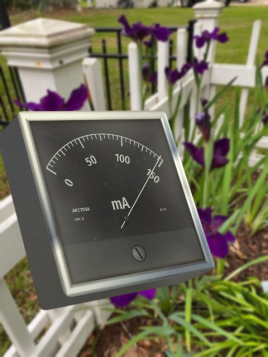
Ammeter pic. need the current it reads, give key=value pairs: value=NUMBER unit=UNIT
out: value=145 unit=mA
